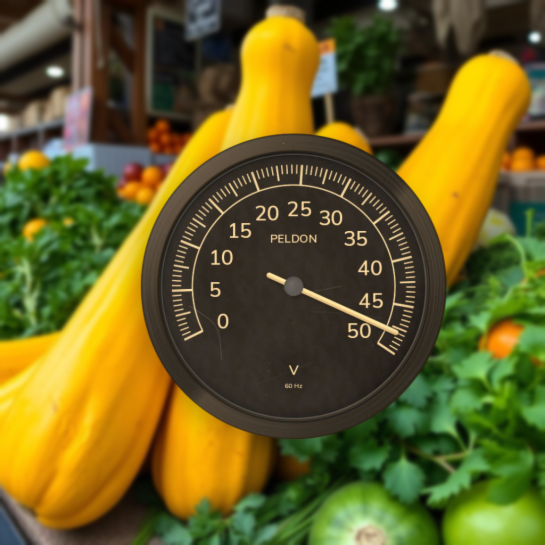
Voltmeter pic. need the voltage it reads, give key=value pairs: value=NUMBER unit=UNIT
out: value=48 unit=V
